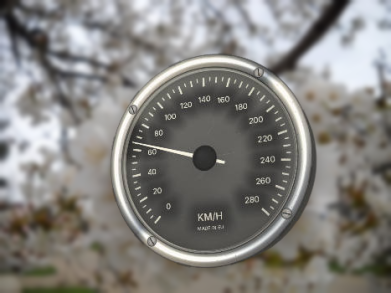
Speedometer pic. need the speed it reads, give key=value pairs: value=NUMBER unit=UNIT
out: value=65 unit=km/h
